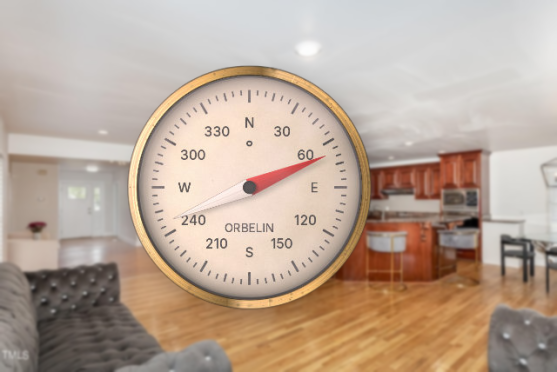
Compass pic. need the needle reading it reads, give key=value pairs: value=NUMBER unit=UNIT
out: value=67.5 unit=°
